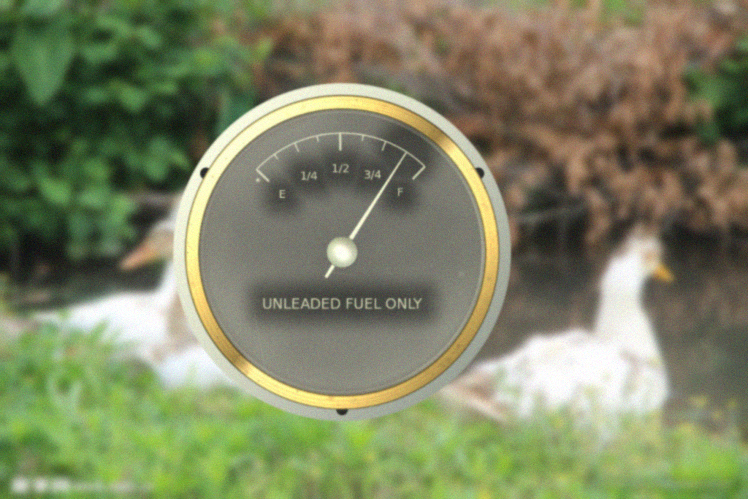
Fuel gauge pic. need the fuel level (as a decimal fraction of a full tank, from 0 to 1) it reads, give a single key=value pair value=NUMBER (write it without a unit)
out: value=0.875
